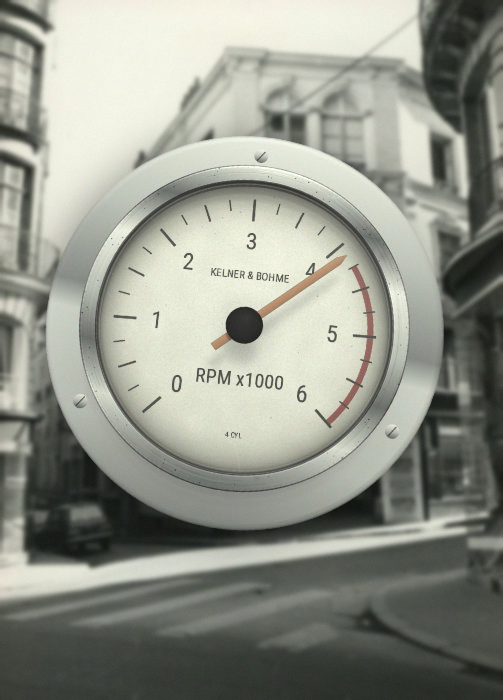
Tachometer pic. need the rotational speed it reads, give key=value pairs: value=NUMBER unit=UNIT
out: value=4125 unit=rpm
